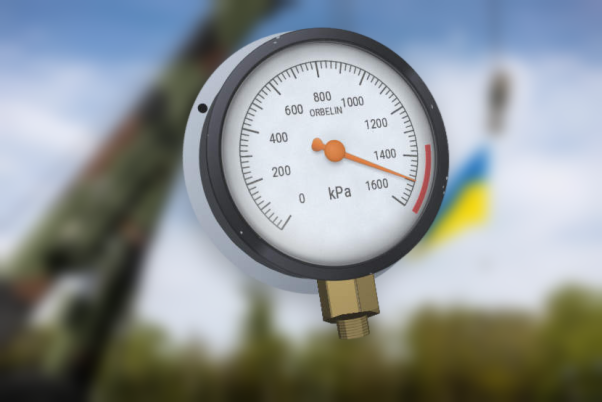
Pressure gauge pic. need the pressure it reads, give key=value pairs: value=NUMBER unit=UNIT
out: value=1500 unit=kPa
